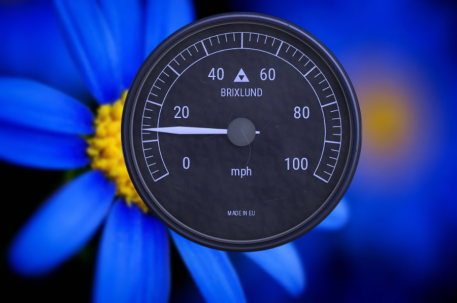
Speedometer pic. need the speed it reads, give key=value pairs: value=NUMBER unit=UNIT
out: value=13 unit=mph
